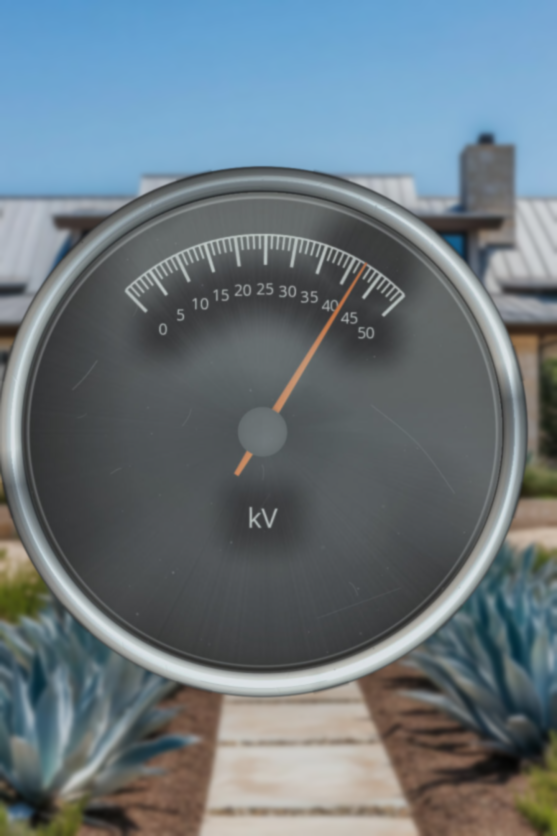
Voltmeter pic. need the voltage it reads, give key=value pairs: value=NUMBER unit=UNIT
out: value=42 unit=kV
